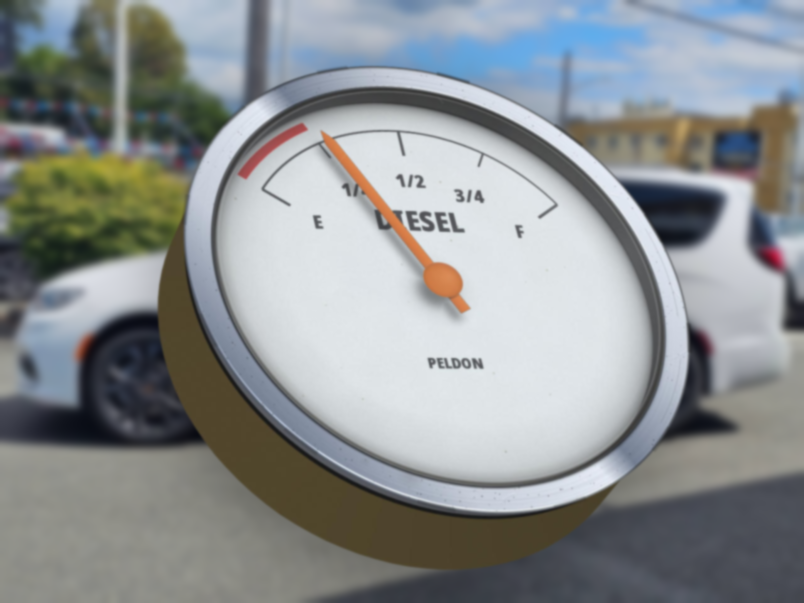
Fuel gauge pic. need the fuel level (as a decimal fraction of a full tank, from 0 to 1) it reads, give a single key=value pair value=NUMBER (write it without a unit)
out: value=0.25
